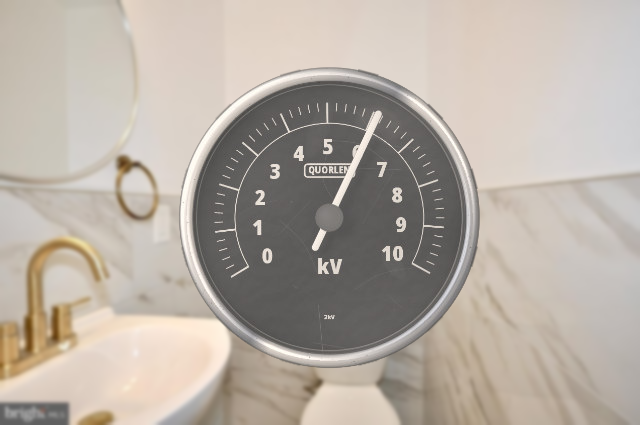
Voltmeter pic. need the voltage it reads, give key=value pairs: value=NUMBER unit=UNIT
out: value=6.1 unit=kV
